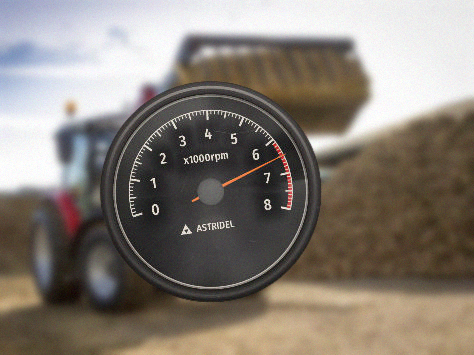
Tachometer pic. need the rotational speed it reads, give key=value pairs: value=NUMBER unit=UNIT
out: value=6500 unit=rpm
